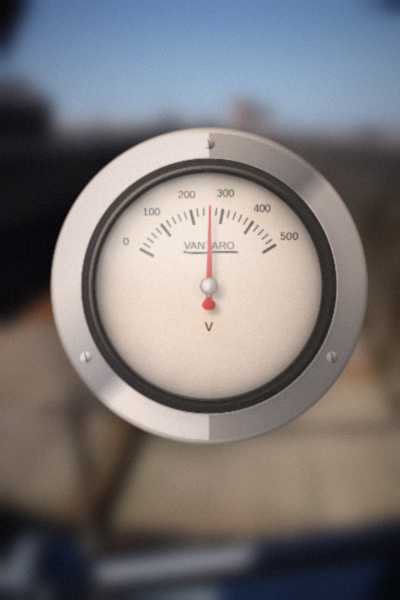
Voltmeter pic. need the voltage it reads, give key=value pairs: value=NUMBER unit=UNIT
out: value=260 unit=V
